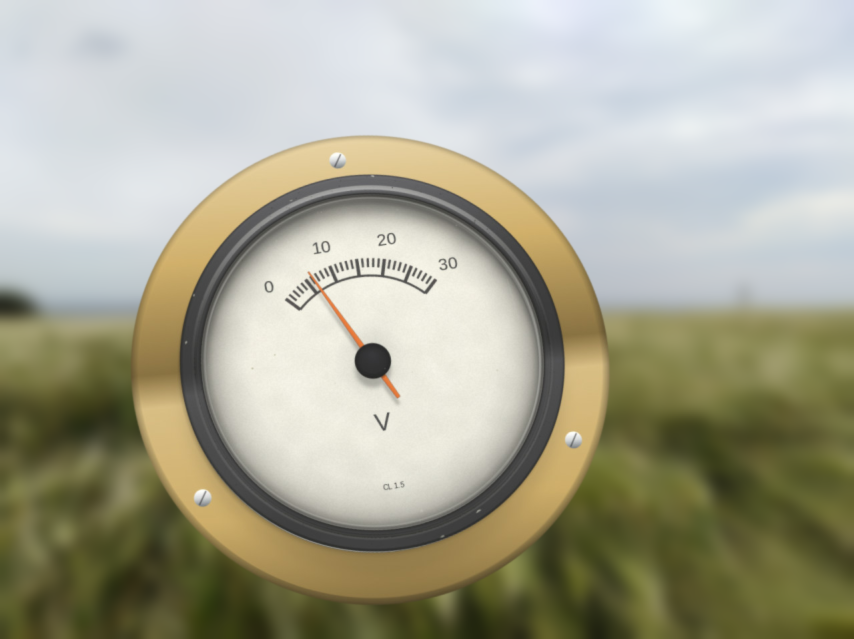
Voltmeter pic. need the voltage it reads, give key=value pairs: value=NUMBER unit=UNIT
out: value=6 unit=V
